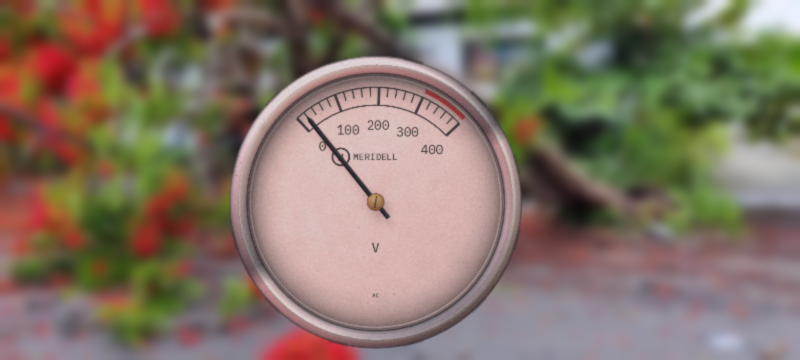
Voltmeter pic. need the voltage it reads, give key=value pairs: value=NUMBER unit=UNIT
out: value=20 unit=V
